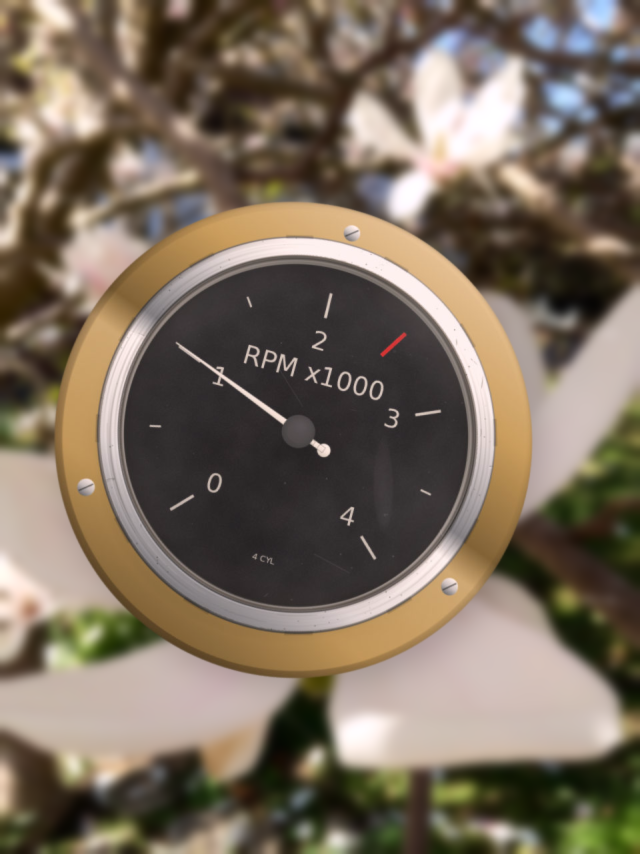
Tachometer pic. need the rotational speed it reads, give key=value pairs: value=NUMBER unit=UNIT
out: value=1000 unit=rpm
